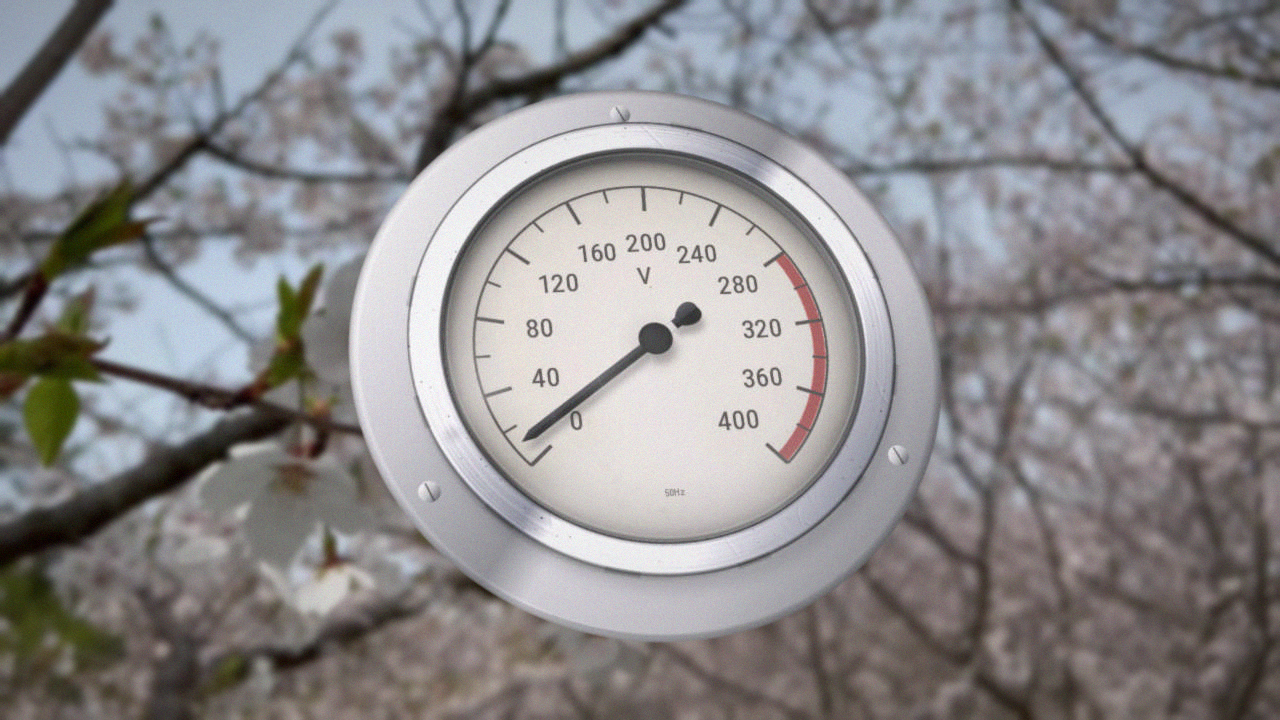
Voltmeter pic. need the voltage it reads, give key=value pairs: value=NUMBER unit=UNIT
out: value=10 unit=V
